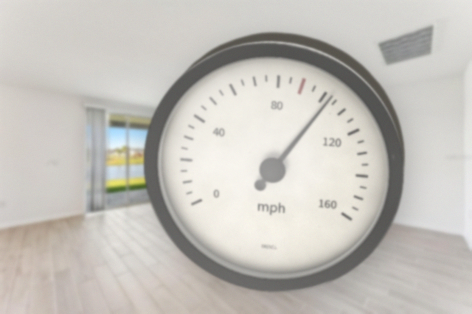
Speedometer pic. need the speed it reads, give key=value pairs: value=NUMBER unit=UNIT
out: value=102.5 unit=mph
